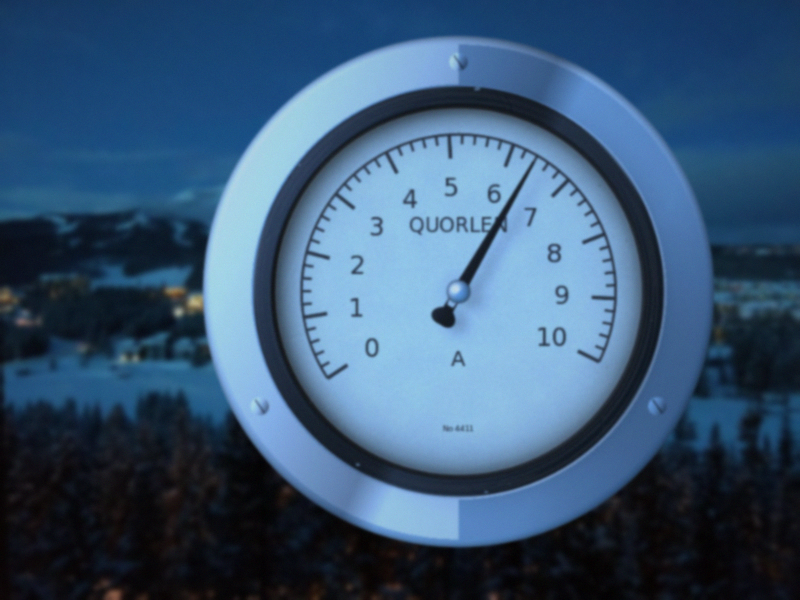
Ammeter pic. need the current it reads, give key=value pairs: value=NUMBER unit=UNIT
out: value=6.4 unit=A
